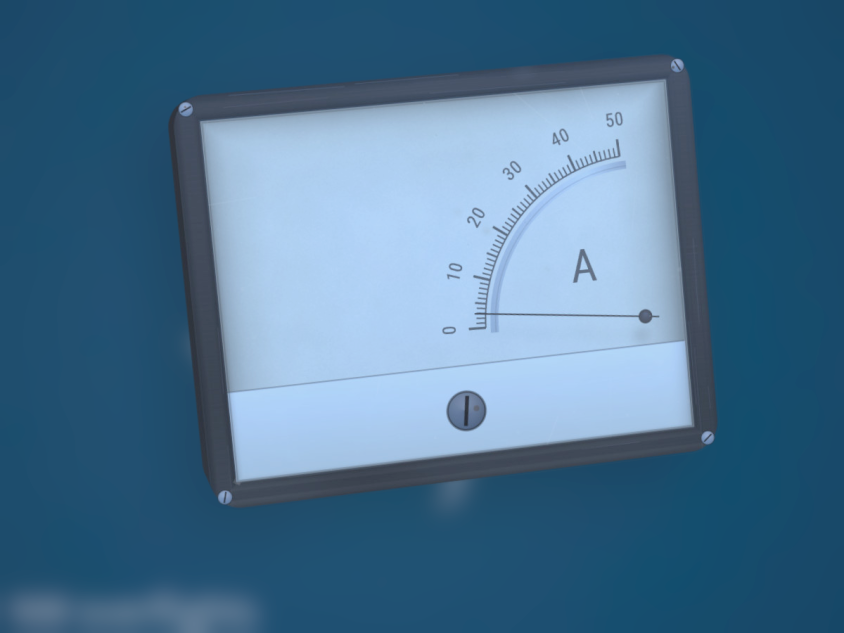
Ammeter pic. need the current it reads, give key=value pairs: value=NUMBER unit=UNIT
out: value=3 unit=A
